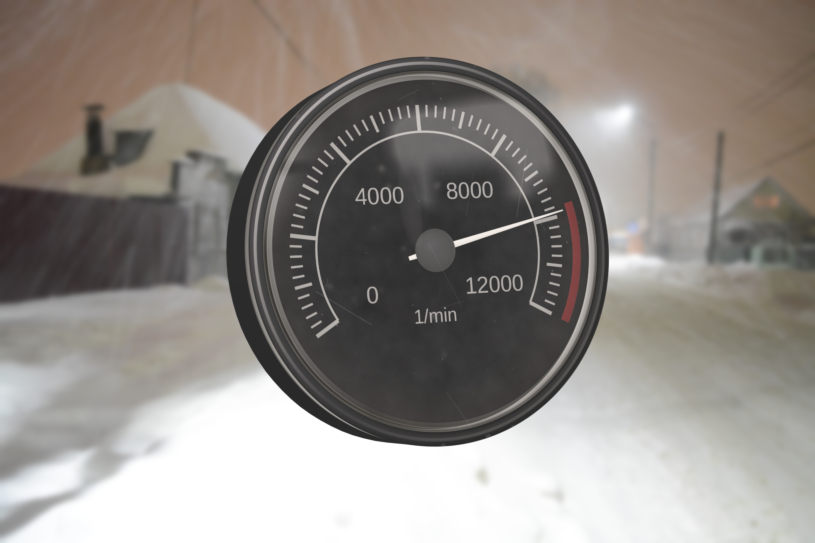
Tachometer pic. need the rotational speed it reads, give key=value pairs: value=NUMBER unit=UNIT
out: value=9900 unit=rpm
